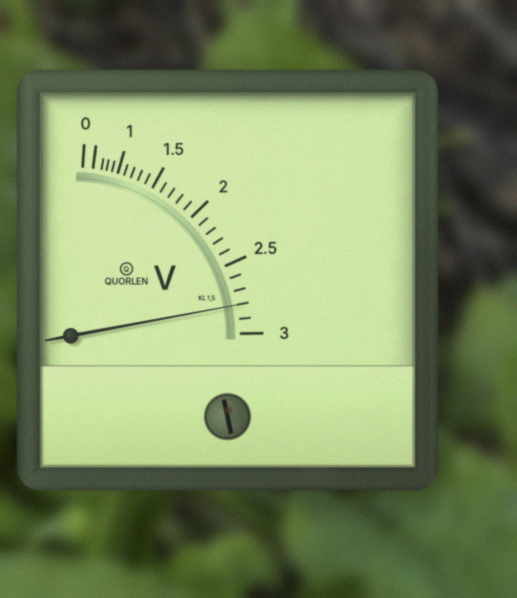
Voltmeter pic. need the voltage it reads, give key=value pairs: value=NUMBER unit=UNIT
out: value=2.8 unit=V
